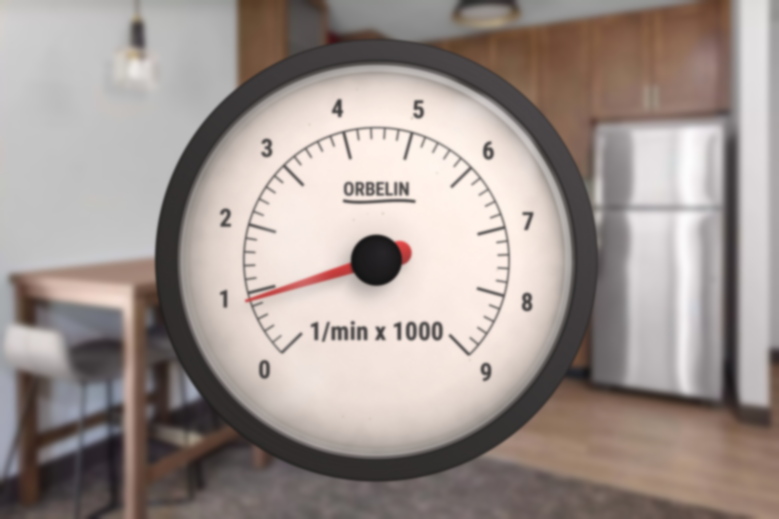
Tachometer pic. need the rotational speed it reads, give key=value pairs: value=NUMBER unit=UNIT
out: value=900 unit=rpm
